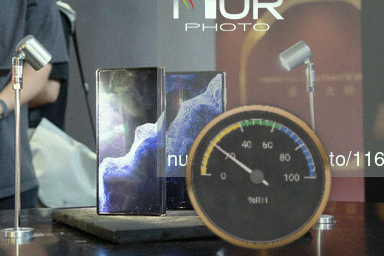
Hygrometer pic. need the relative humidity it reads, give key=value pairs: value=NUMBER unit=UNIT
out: value=20 unit=%
